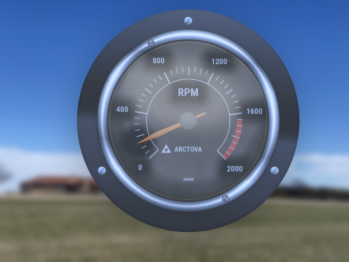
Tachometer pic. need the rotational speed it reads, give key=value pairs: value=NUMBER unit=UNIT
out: value=150 unit=rpm
